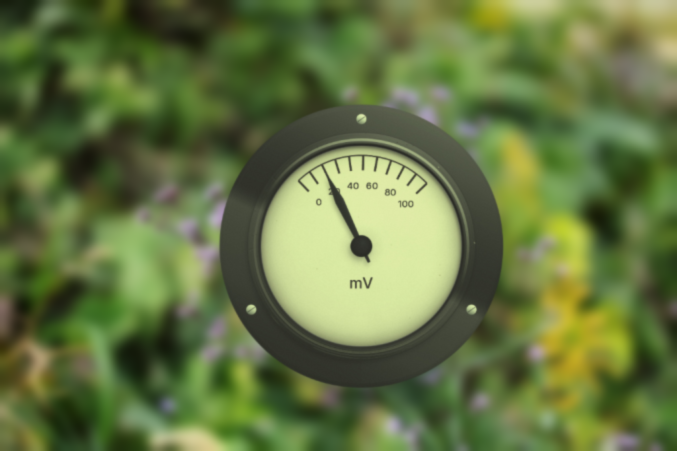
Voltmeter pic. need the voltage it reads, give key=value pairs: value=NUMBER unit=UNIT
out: value=20 unit=mV
